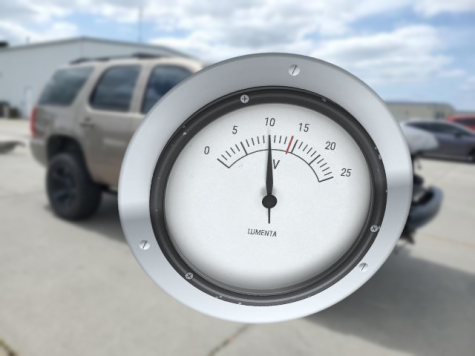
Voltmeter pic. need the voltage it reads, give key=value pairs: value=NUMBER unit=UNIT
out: value=10 unit=V
